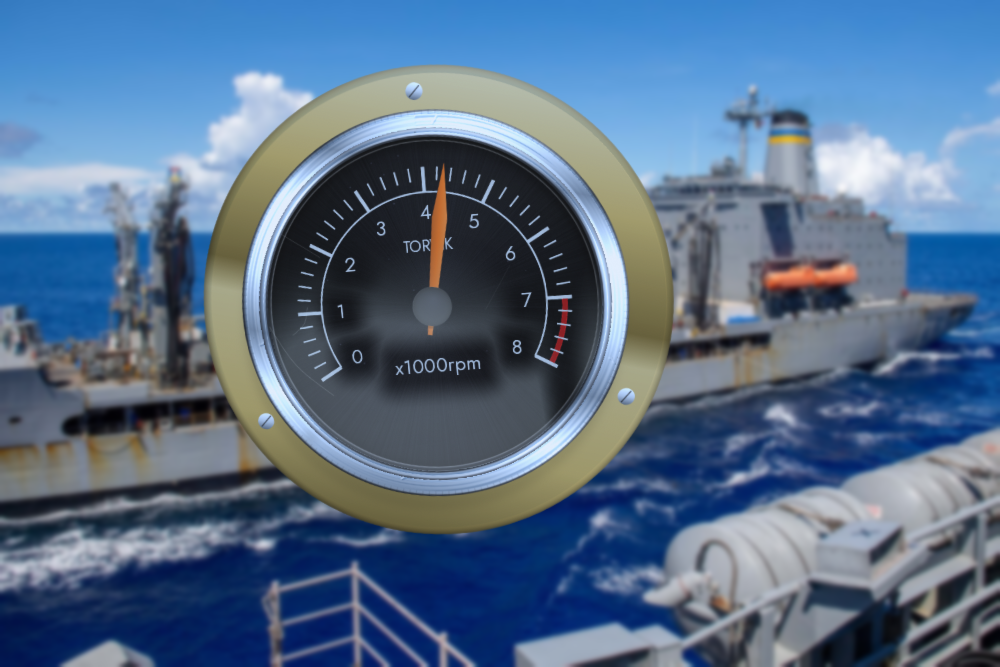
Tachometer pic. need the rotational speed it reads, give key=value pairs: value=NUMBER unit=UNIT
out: value=4300 unit=rpm
